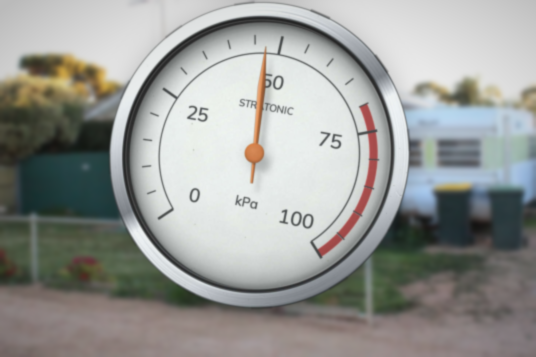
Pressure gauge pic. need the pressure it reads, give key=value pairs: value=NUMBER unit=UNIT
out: value=47.5 unit=kPa
